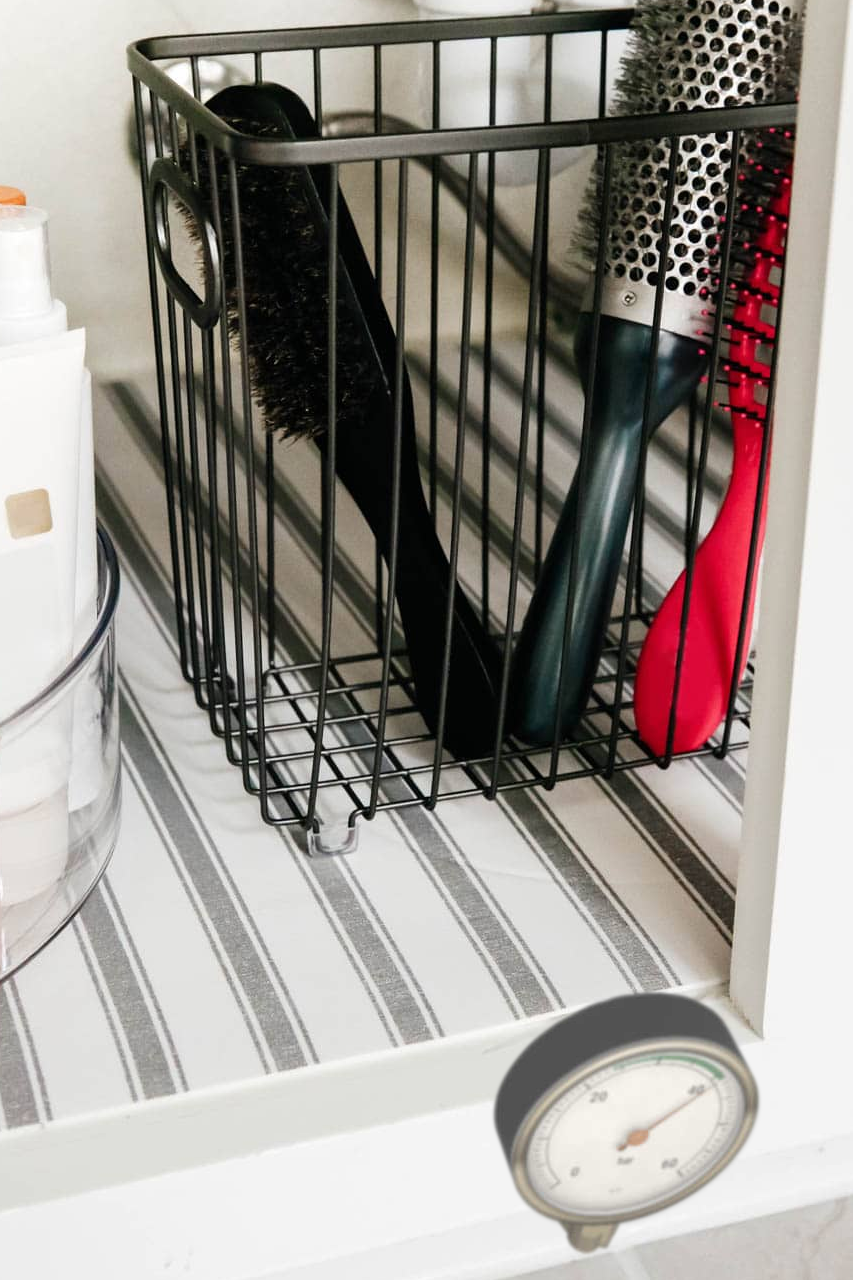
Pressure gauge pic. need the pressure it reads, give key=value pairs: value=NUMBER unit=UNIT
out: value=40 unit=bar
